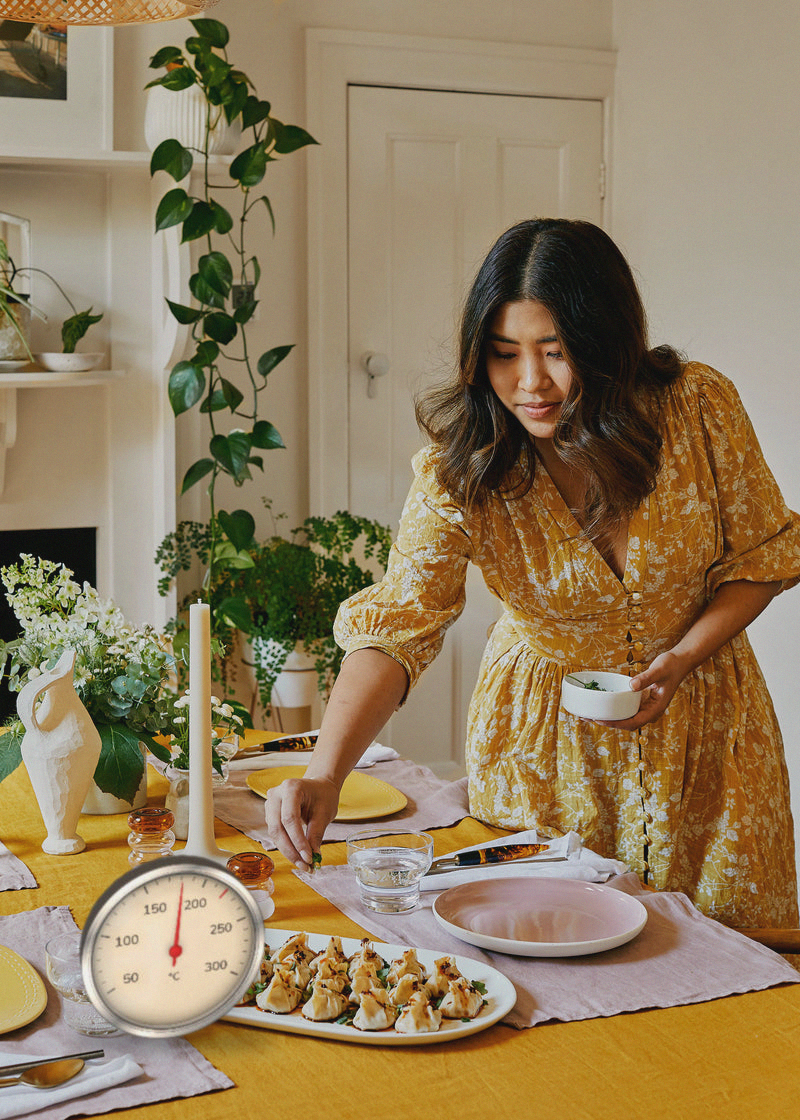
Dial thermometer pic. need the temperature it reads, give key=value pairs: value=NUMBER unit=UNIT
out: value=180 unit=°C
